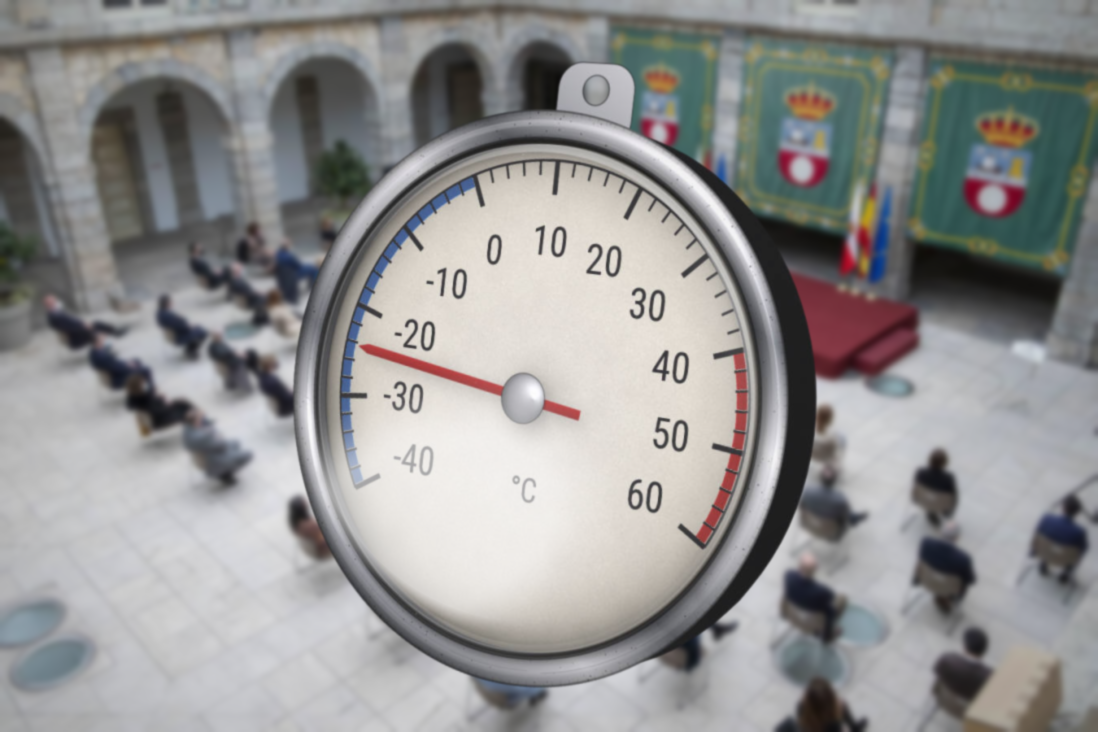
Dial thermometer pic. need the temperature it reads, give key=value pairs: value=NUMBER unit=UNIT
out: value=-24 unit=°C
